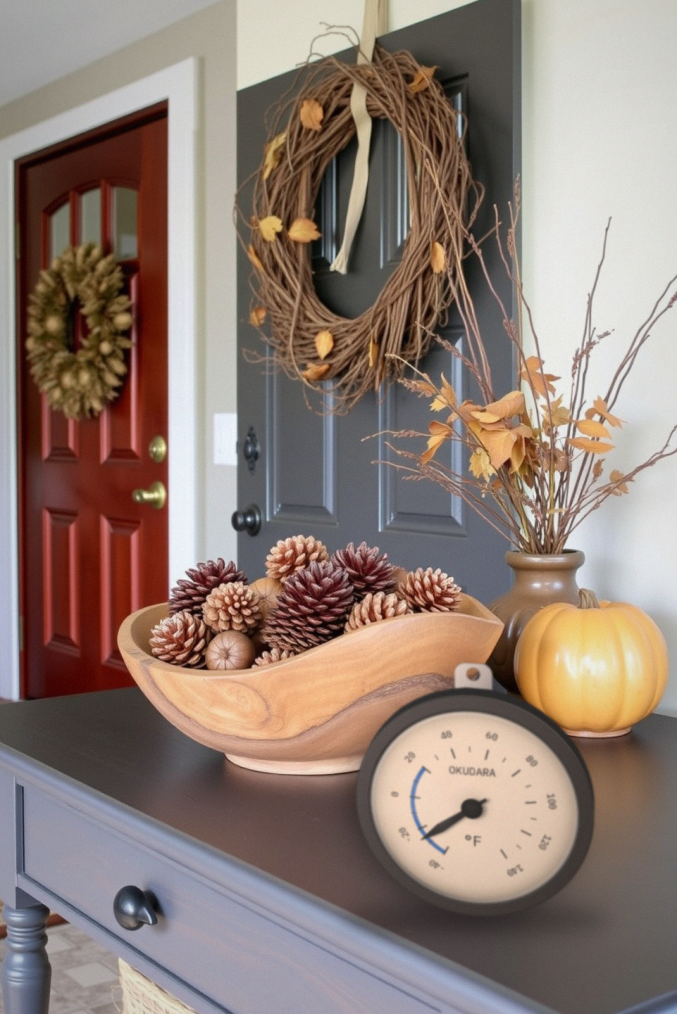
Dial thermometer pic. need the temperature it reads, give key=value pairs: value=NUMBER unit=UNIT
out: value=-25 unit=°F
